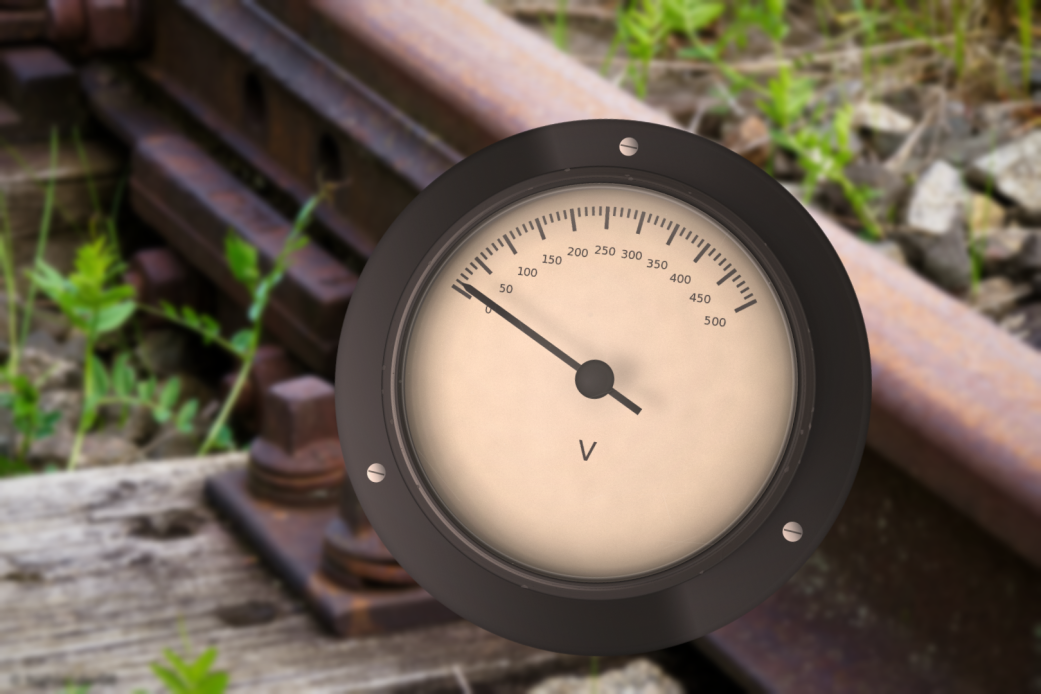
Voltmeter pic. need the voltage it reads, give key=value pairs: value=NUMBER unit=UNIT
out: value=10 unit=V
